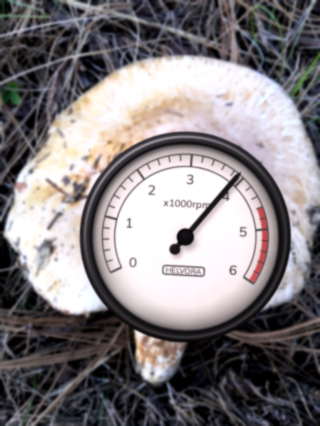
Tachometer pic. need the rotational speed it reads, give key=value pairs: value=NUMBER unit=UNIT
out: value=3900 unit=rpm
